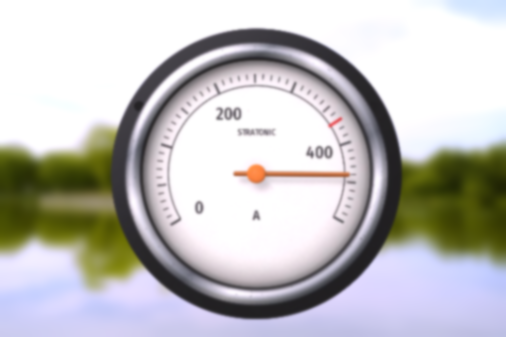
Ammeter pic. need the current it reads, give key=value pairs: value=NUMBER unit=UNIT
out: value=440 unit=A
